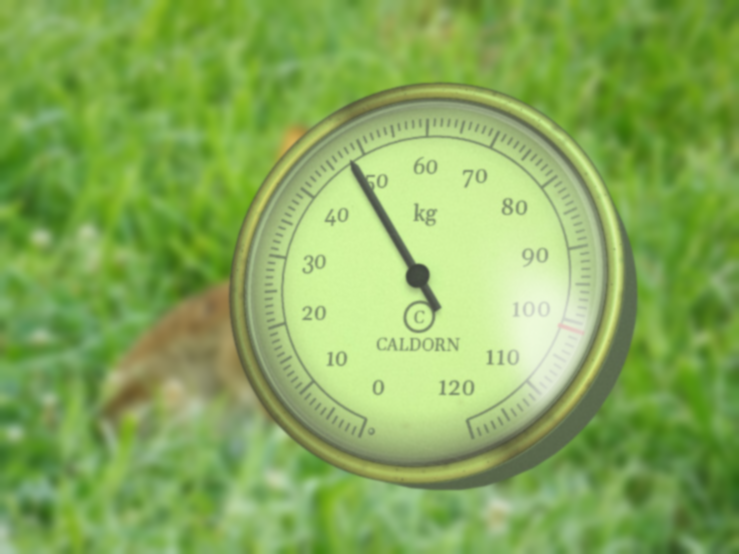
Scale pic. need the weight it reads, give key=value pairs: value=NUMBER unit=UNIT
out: value=48 unit=kg
